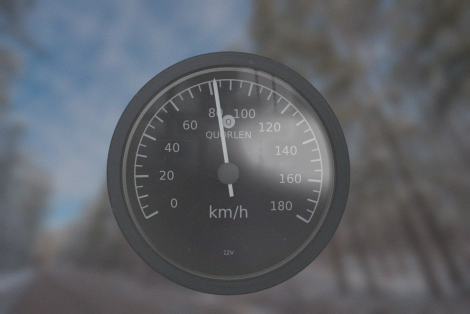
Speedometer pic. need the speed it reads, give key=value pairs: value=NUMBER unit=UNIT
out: value=82.5 unit=km/h
